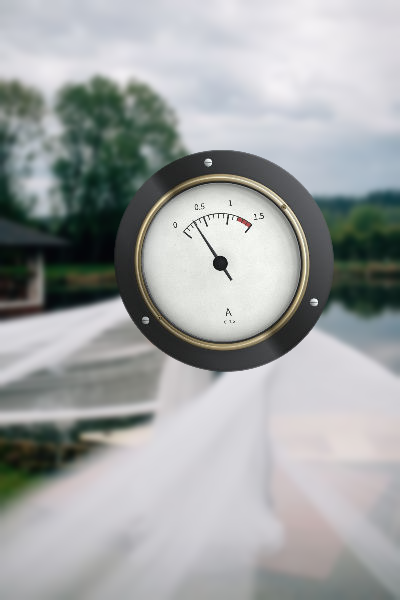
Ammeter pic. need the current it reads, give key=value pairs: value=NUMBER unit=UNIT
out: value=0.3 unit=A
